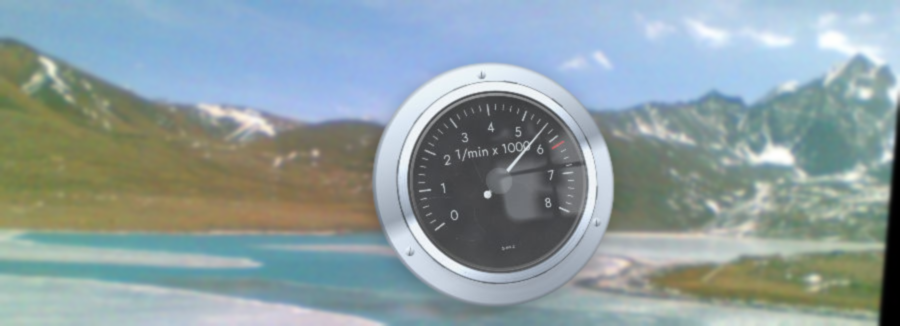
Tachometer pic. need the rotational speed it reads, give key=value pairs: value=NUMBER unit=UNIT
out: value=5600 unit=rpm
